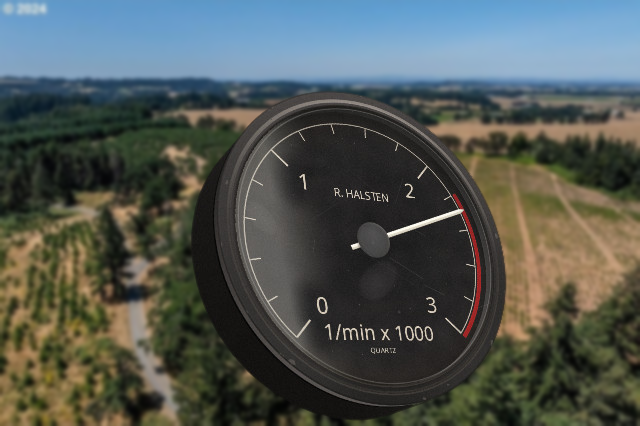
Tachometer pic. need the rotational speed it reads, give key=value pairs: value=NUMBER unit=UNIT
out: value=2300 unit=rpm
